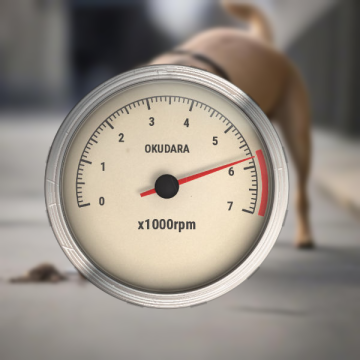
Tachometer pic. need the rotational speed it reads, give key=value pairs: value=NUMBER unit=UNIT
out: value=5800 unit=rpm
